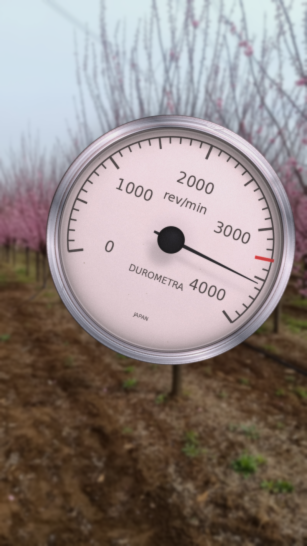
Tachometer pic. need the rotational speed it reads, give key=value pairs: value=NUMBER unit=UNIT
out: value=3550 unit=rpm
